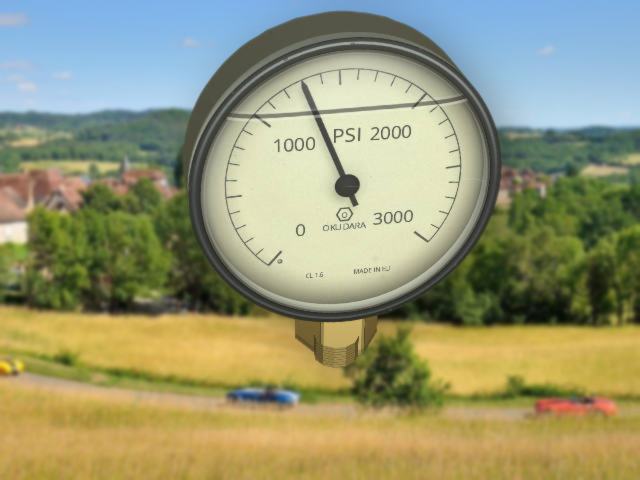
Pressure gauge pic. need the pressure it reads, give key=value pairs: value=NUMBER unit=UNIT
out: value=1300 unit=psi
